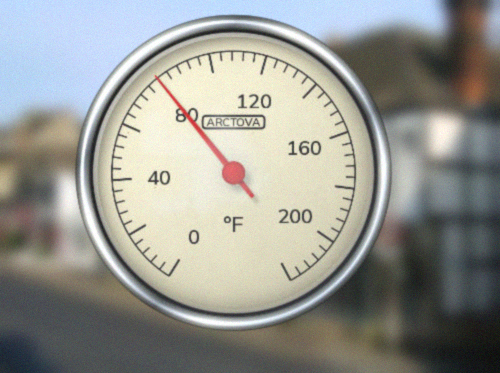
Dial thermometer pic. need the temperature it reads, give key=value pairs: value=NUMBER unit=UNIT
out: value=80 unit=°F
